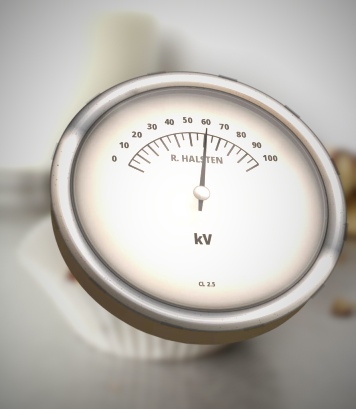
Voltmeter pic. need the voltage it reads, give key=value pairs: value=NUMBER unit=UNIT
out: value=60 unit=kV
